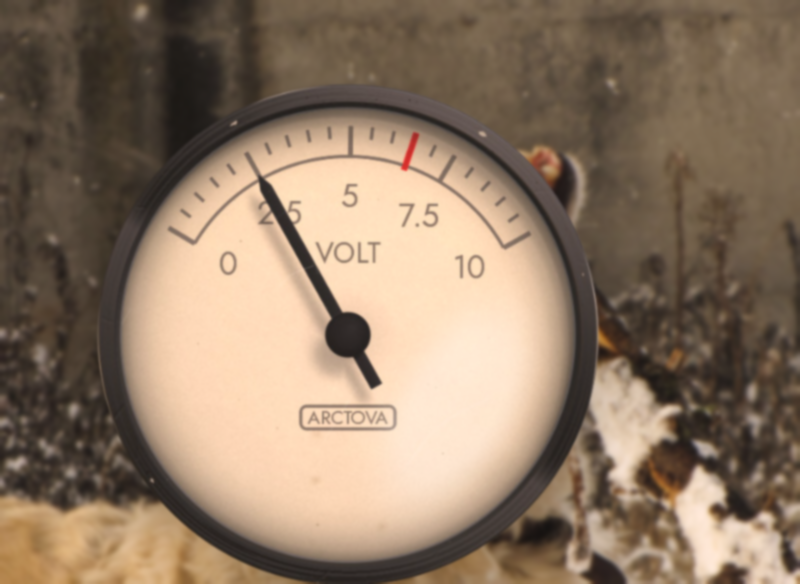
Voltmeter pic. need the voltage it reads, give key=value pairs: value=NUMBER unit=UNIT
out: value=2.5 unit=V
